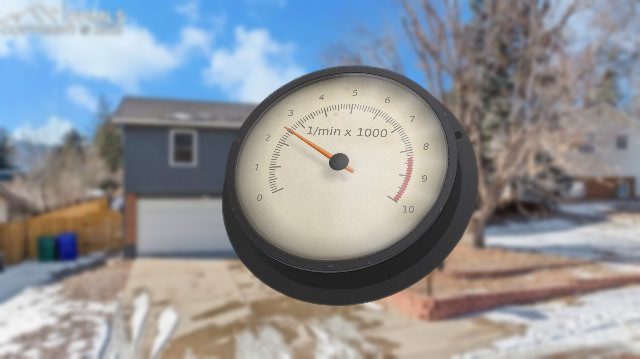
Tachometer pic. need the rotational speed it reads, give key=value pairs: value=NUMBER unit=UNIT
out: value=2500 unit=rpm
